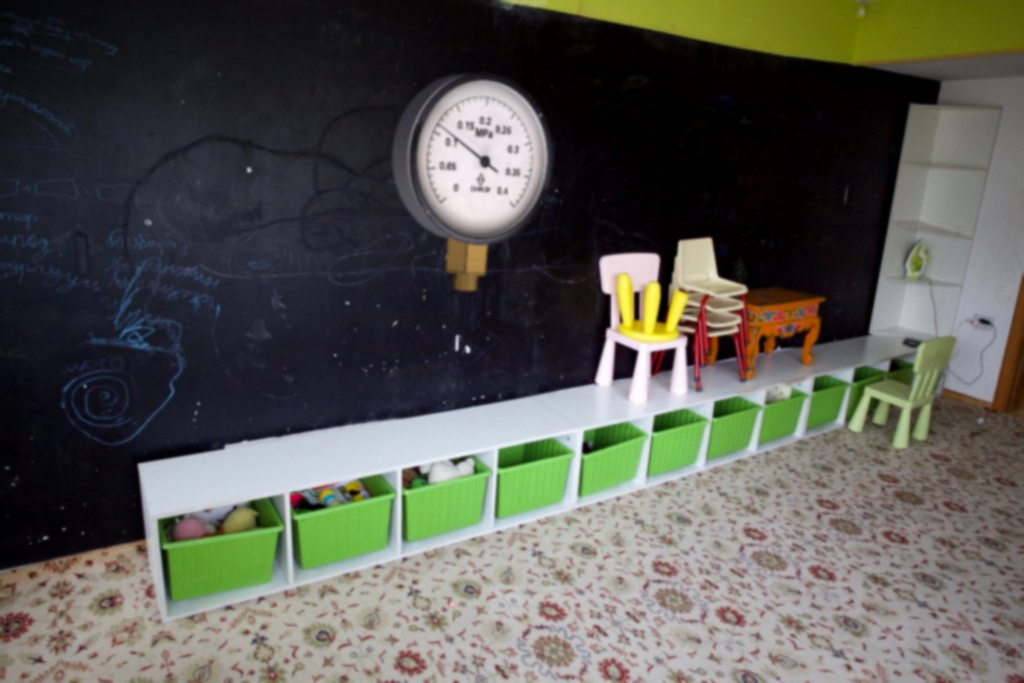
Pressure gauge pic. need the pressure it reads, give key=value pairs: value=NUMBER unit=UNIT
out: value=0.11 unit=MPa
